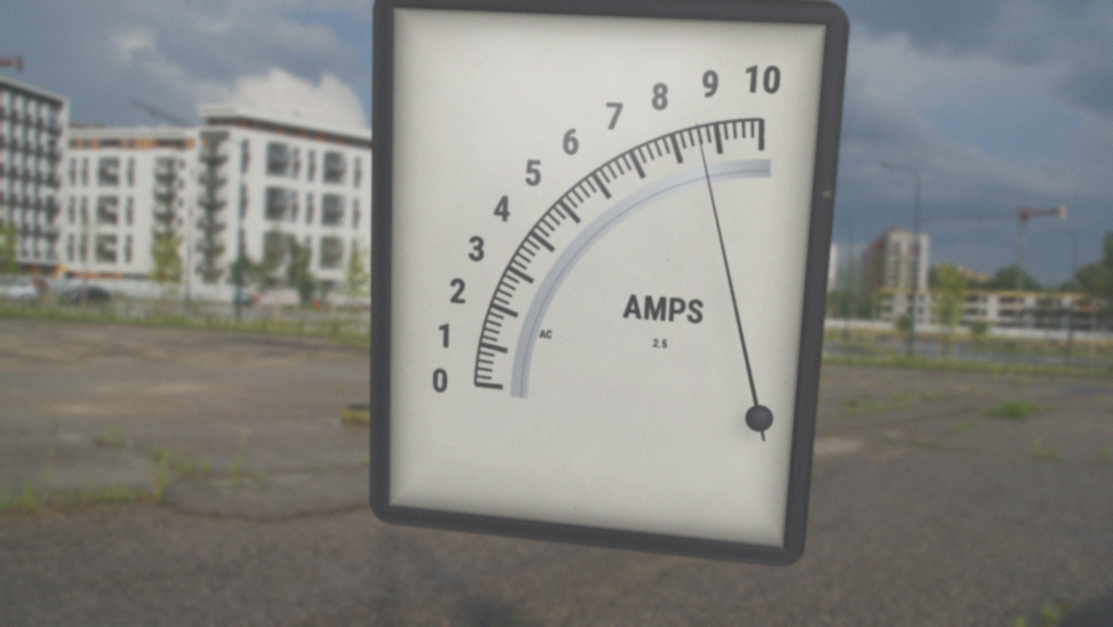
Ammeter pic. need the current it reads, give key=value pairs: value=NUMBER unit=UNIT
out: value=8.6 unit=A
